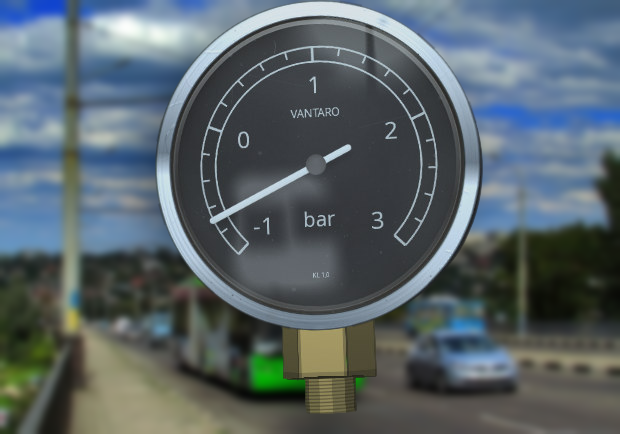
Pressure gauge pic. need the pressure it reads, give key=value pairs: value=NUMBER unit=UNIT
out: value=-0.7 unit=bar
